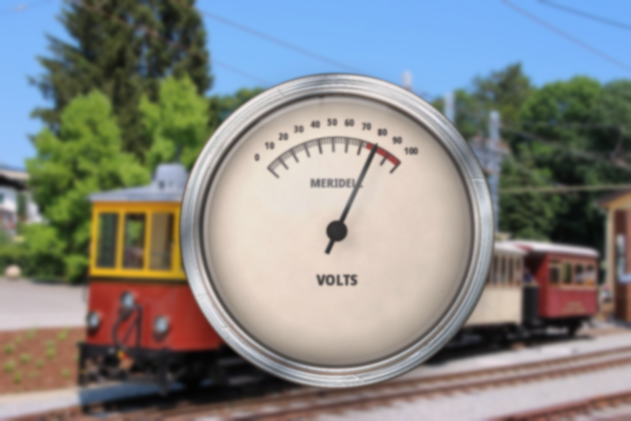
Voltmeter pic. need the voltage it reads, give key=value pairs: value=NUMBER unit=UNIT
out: value=80 unit=V
